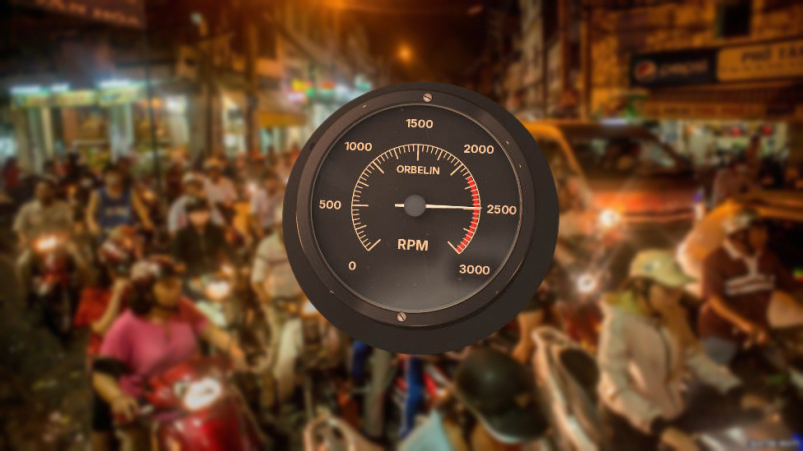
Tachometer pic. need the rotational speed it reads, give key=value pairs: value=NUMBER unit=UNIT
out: value=2500 unit=rpm
